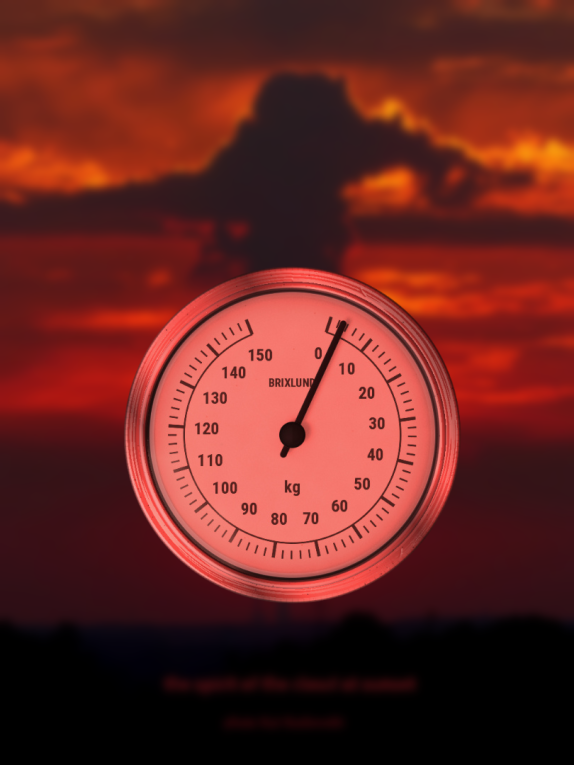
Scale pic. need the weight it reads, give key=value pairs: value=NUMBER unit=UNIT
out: value=3 unit=kg
